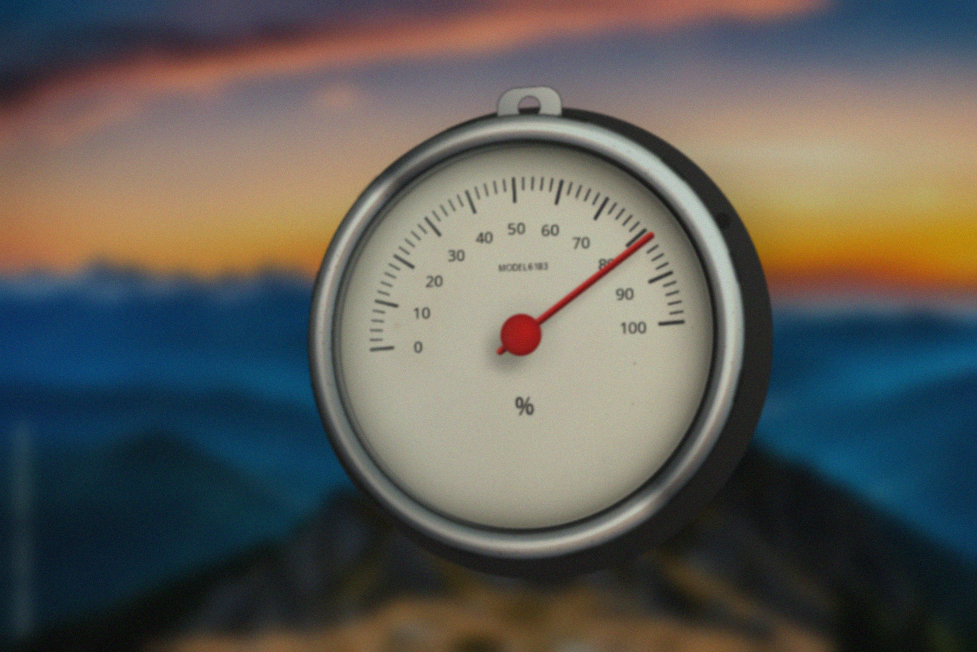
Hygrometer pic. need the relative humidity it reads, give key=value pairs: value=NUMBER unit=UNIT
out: value=82 unit=%
